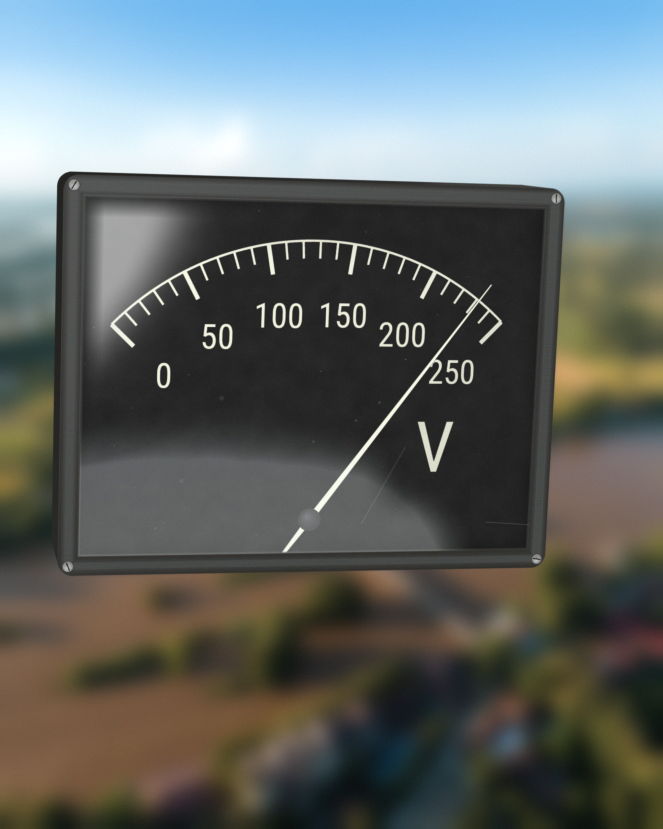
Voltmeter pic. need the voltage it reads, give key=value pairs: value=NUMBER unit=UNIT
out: value=230 unit=V
